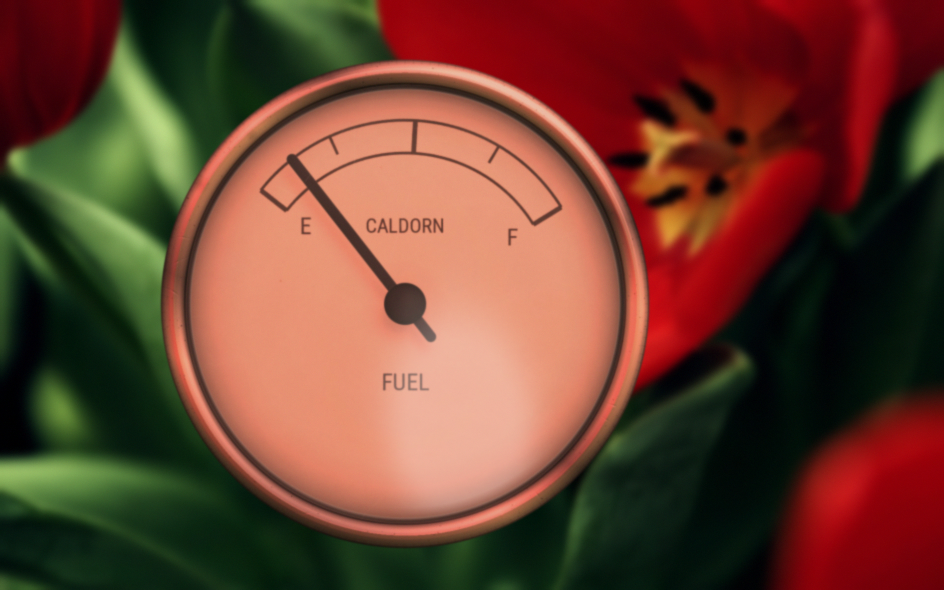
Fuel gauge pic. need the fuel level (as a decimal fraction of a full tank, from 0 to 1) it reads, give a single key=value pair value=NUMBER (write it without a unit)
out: value=0.125
